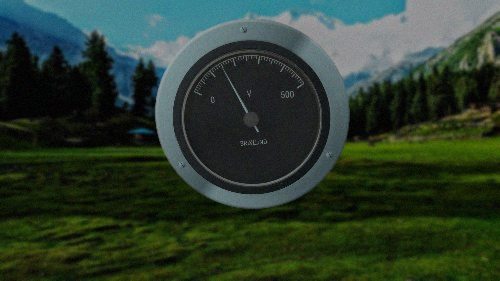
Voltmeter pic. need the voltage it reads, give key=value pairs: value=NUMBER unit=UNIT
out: value=150 unit=V
